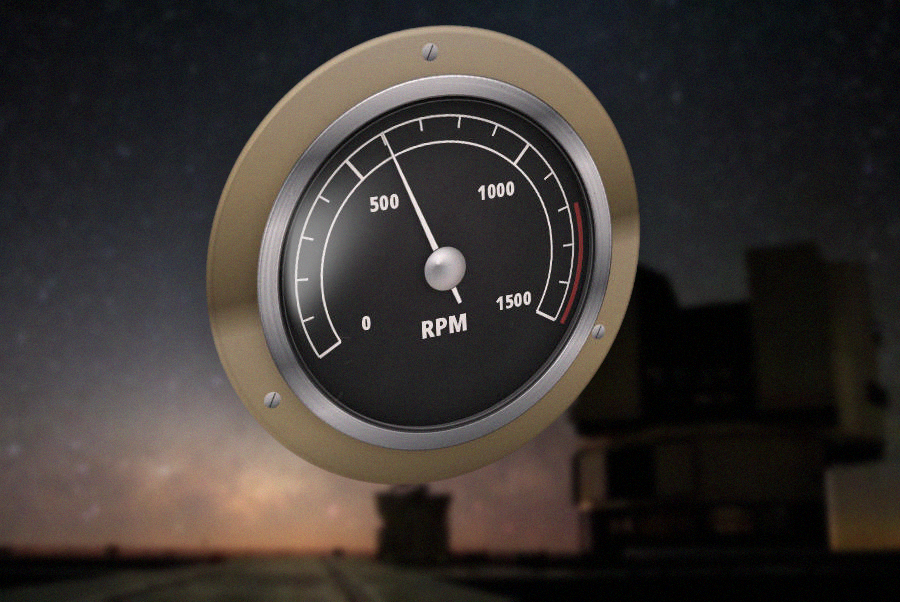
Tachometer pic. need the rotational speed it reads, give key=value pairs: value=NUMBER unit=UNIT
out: value=600 unit=rpm
